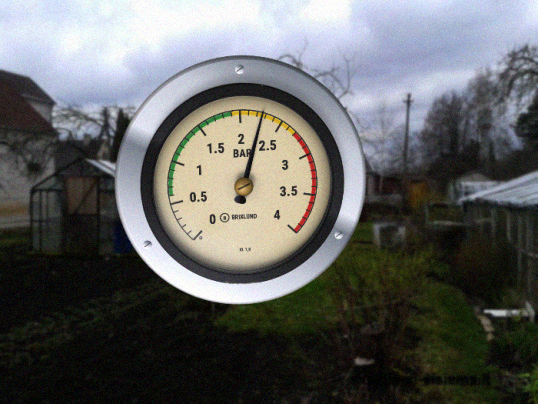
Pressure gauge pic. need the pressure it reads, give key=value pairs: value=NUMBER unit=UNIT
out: value=2.25 unit=bar
